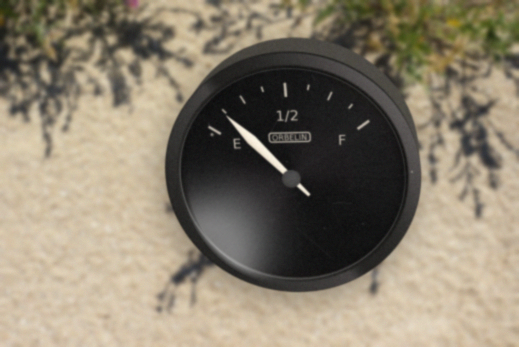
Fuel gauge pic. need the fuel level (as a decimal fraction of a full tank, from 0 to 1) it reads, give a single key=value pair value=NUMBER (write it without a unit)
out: value=0.125
